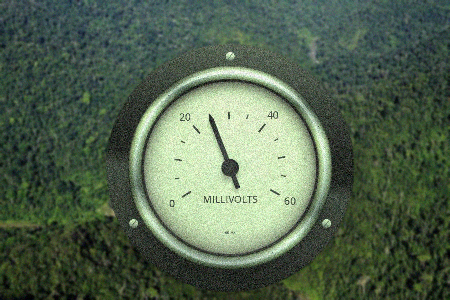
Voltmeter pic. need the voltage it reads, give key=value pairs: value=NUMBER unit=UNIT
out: value=25 unit=mV
